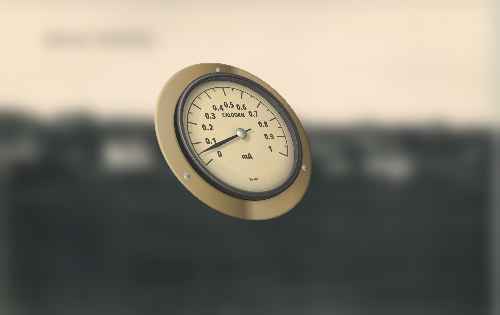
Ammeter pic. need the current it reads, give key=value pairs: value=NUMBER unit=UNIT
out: value=0.05 unit=mA
